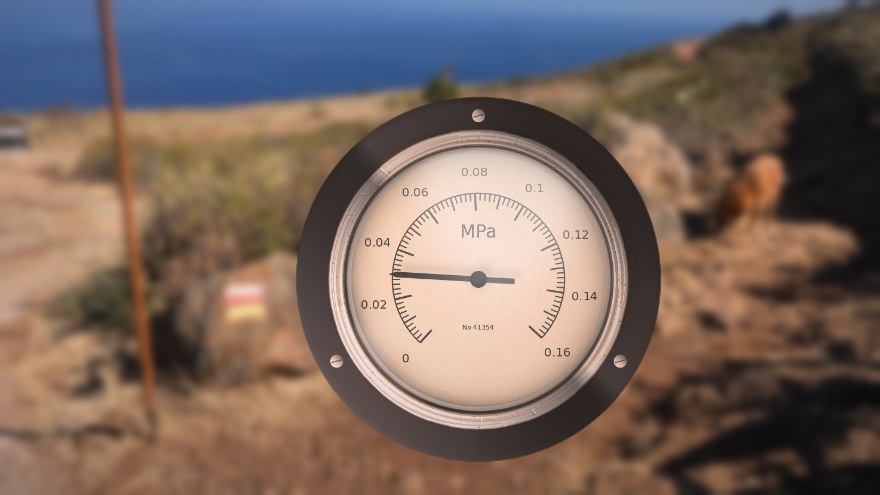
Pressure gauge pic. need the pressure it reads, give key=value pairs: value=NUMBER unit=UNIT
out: value=0.03 unit=MPa
